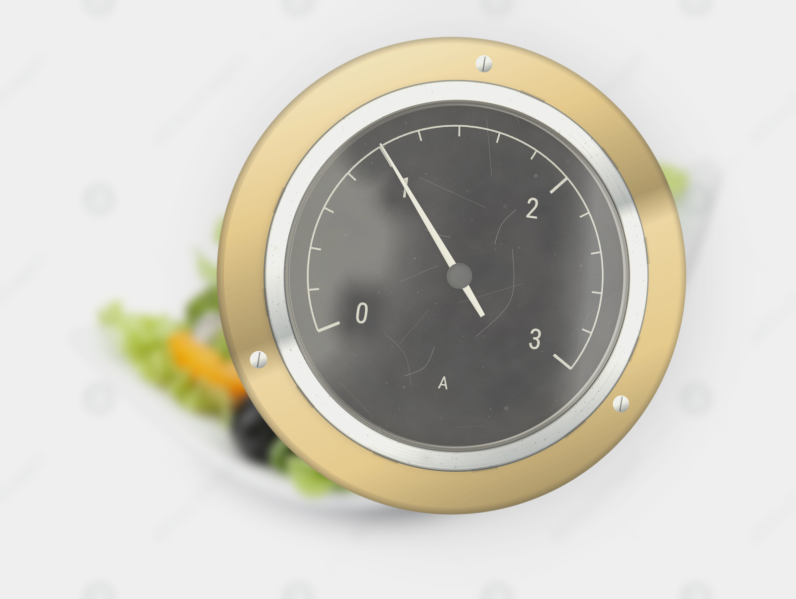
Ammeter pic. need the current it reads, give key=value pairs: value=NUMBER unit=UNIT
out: value=1 unit=A
